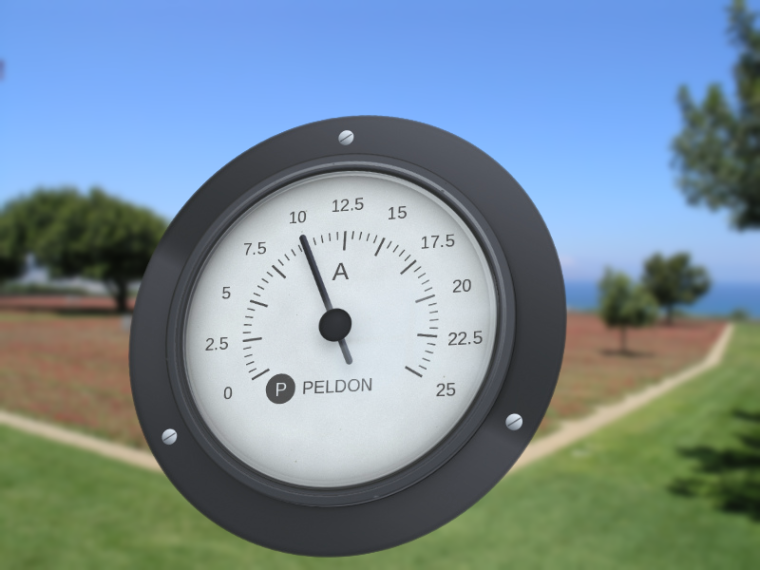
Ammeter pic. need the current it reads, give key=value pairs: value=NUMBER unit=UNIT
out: value=10 unit=A
